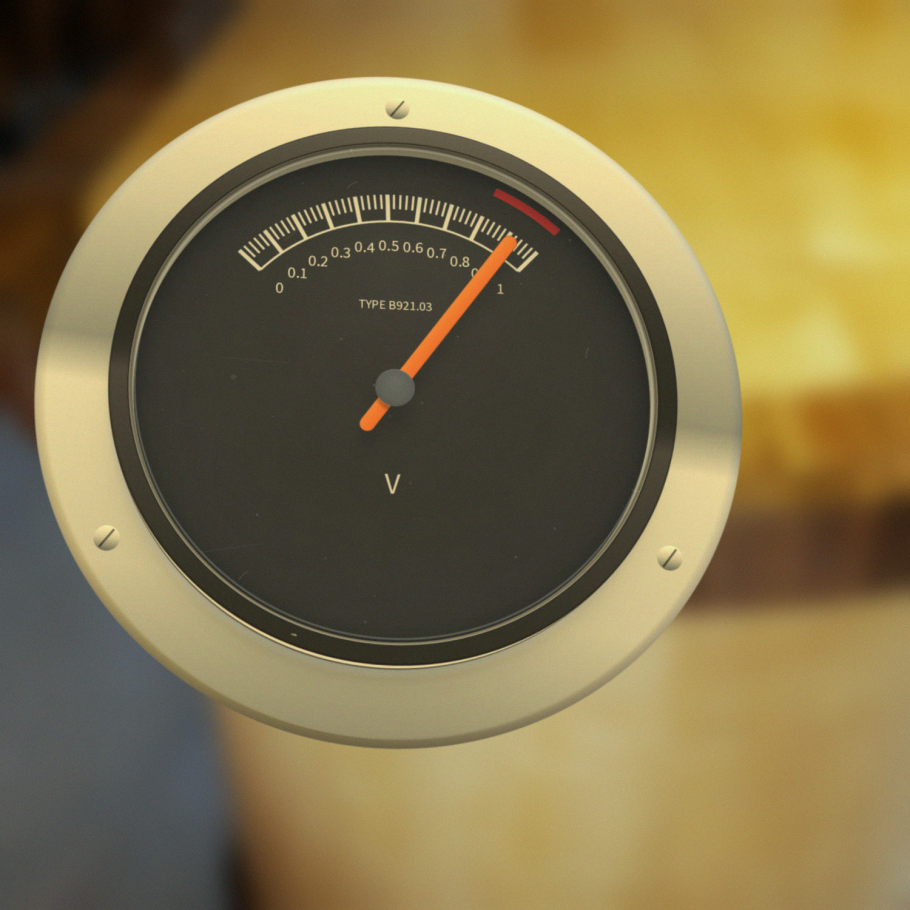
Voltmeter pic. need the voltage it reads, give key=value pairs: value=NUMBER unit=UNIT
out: value=0.92 unit=V
